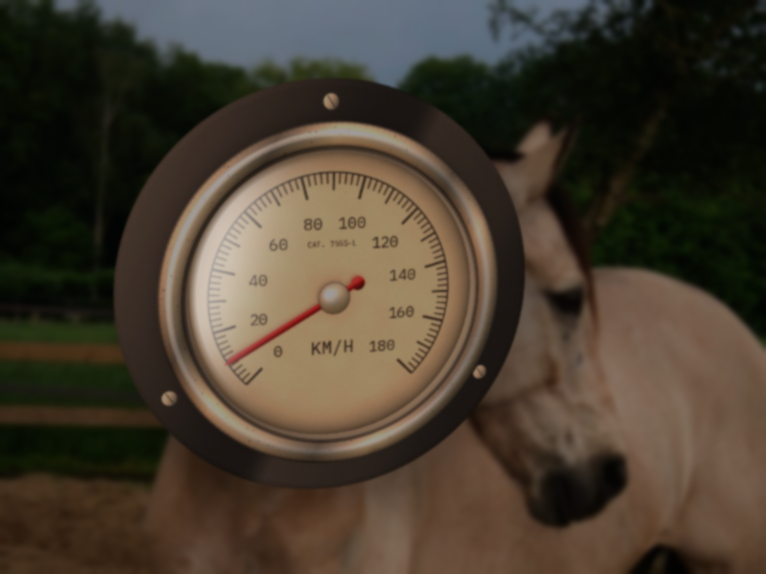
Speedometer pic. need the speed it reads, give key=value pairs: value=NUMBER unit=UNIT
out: value=10 unit=km/h
